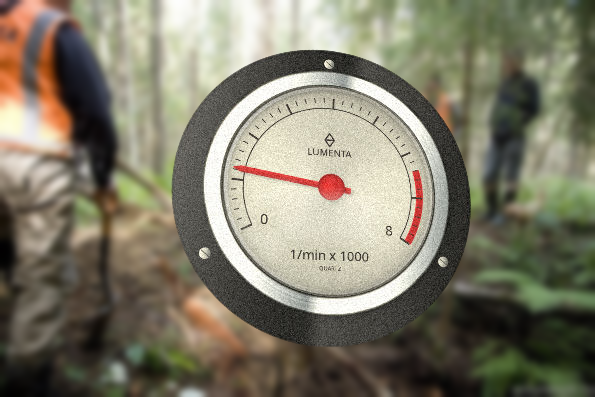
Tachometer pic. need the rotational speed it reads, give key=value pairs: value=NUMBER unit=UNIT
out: value=1200 unit=rpm
